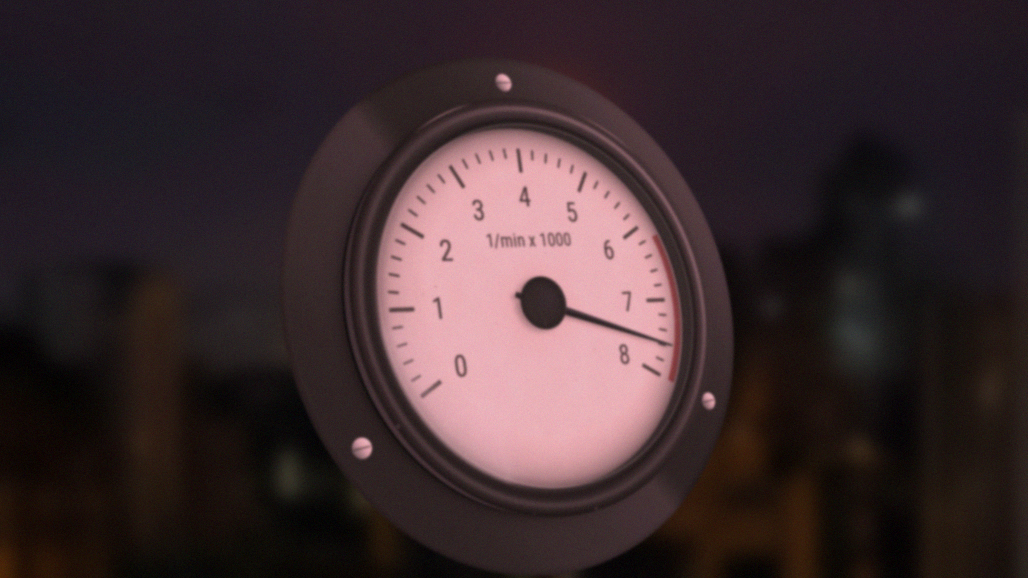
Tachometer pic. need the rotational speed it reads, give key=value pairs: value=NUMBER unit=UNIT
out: value=7600 unit=rpm
